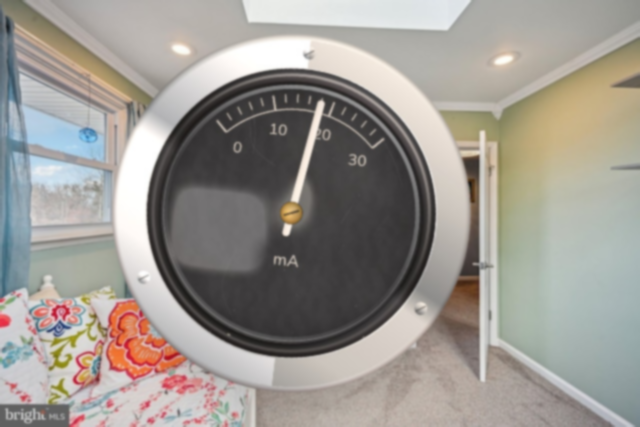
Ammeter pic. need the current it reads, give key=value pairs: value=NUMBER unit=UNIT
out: value=18 unit=mA
